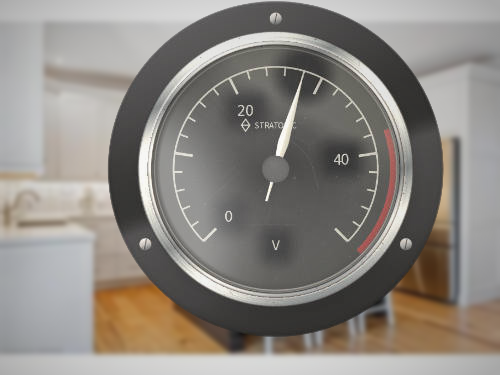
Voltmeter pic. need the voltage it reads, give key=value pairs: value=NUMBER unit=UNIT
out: value=28 unit=V
